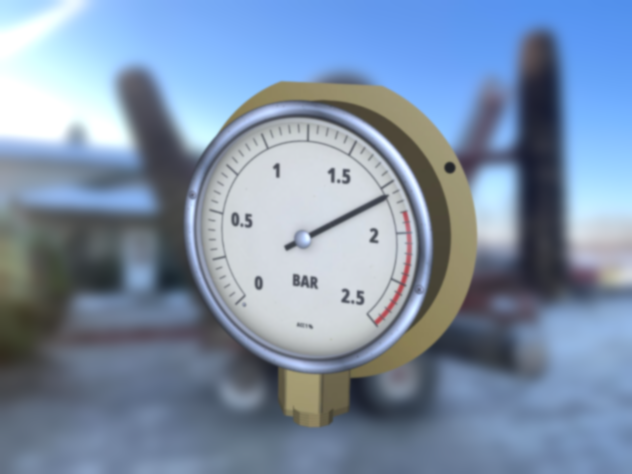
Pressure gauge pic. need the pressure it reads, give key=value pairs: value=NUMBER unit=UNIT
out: value=1.8 unit=bar
